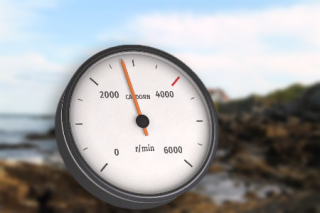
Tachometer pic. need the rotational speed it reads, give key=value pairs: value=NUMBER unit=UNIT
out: value=2750 unit=rpm
